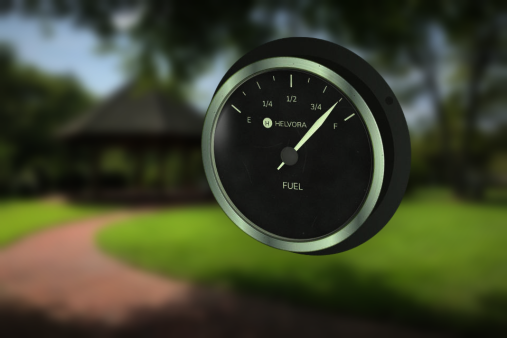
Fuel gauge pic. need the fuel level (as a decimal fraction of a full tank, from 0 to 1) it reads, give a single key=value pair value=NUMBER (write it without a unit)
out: value=0.875
